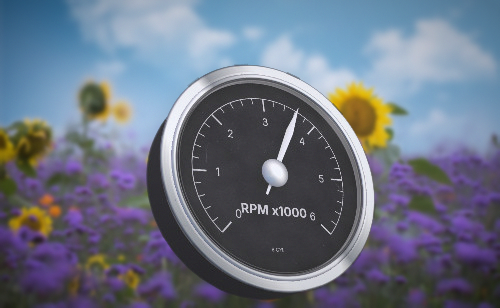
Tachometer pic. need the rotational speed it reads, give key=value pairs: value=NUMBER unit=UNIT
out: value=3600 unit=rpm
